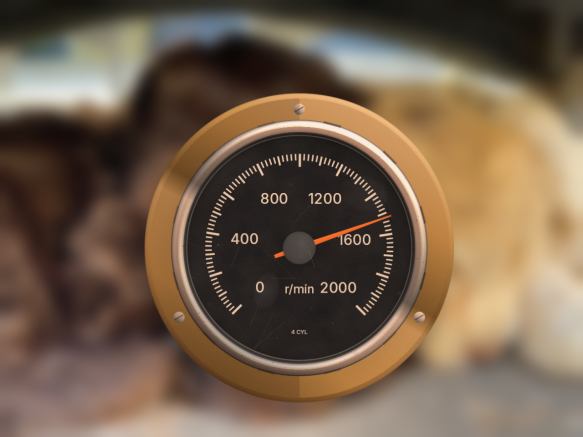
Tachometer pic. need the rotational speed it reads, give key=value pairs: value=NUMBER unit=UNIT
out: value=1520 unit=rpm
